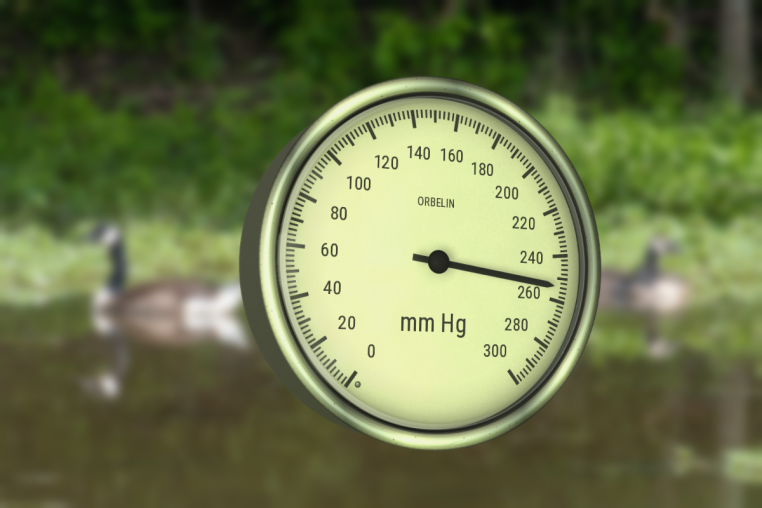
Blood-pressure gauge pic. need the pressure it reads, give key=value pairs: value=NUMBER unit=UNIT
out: value=254 unit=mmHg
